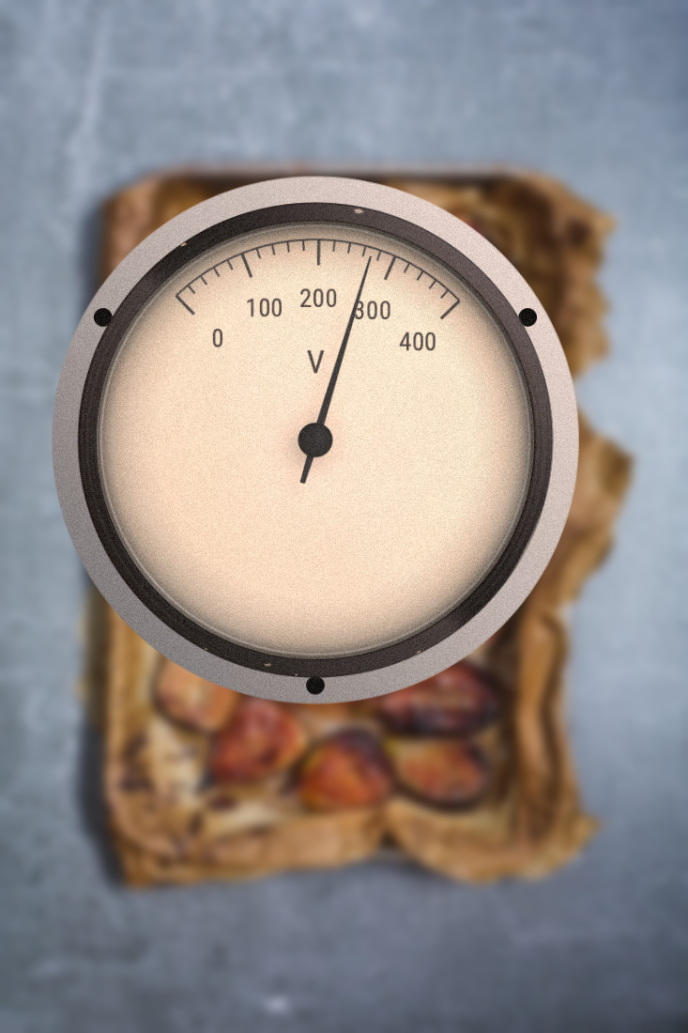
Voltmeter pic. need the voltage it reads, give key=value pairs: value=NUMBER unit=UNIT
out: value=270 unit=V
